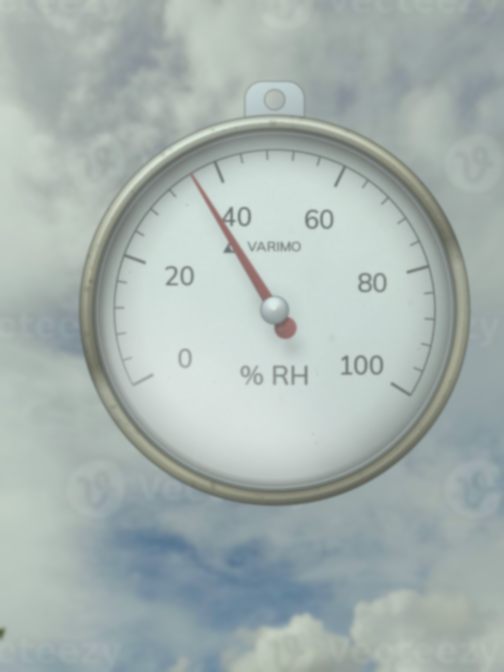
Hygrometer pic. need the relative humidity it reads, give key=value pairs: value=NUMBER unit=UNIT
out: value=36 unit=%
